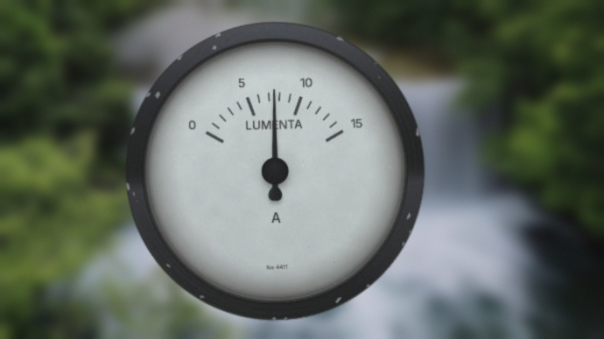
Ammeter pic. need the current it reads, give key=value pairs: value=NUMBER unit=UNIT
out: value=7.5 unit=A
